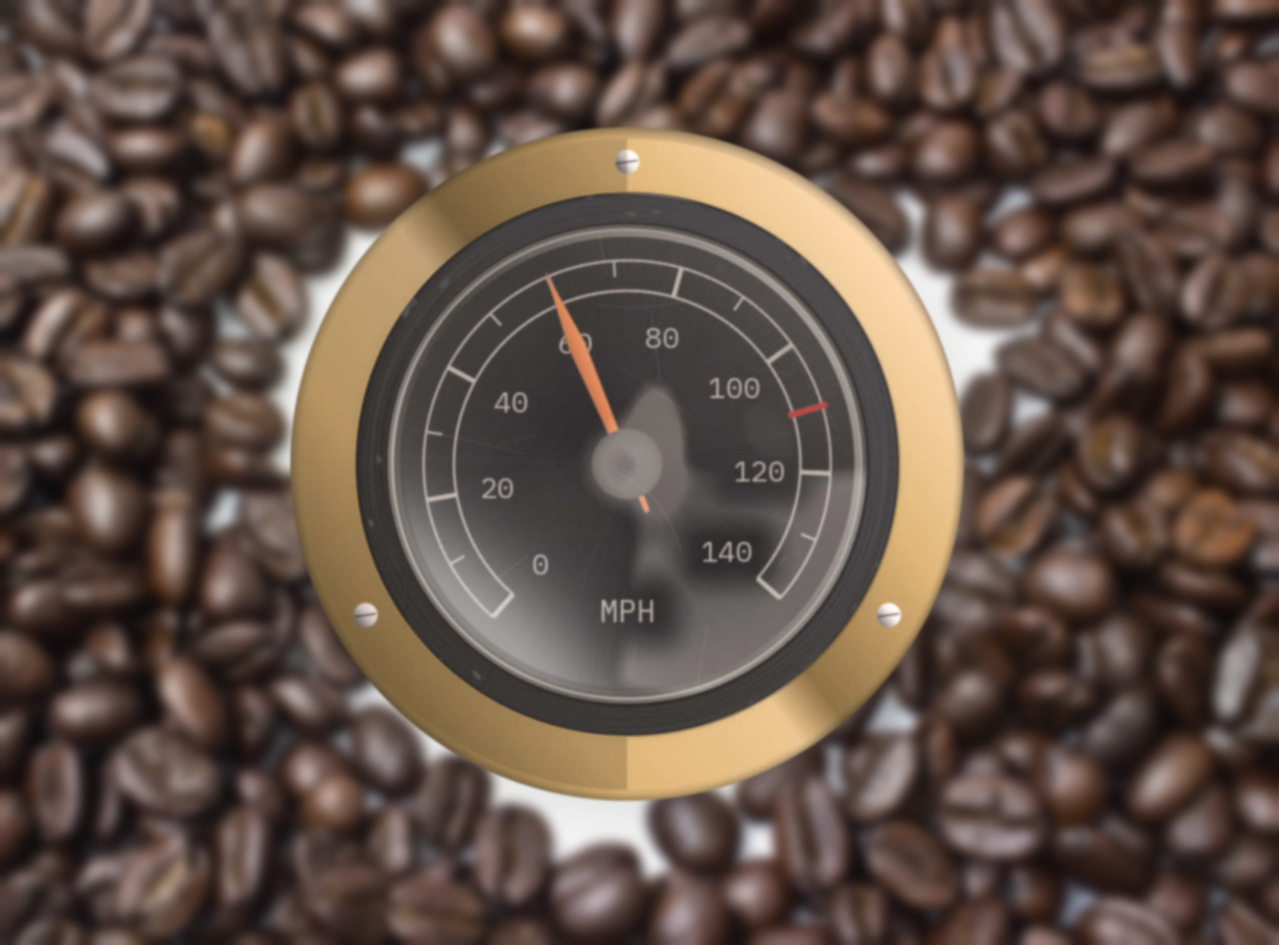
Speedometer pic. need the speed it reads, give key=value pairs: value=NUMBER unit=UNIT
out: value=60 unit=mph
